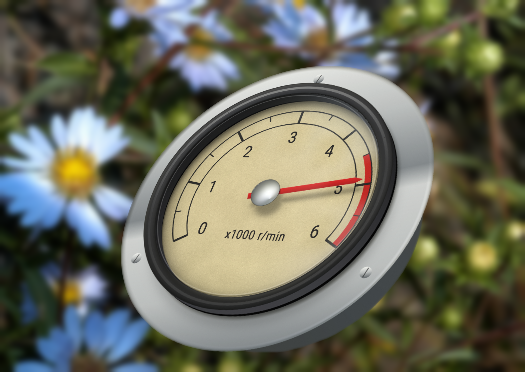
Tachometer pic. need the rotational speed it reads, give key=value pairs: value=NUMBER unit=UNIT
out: value=5000 unit=rpm
